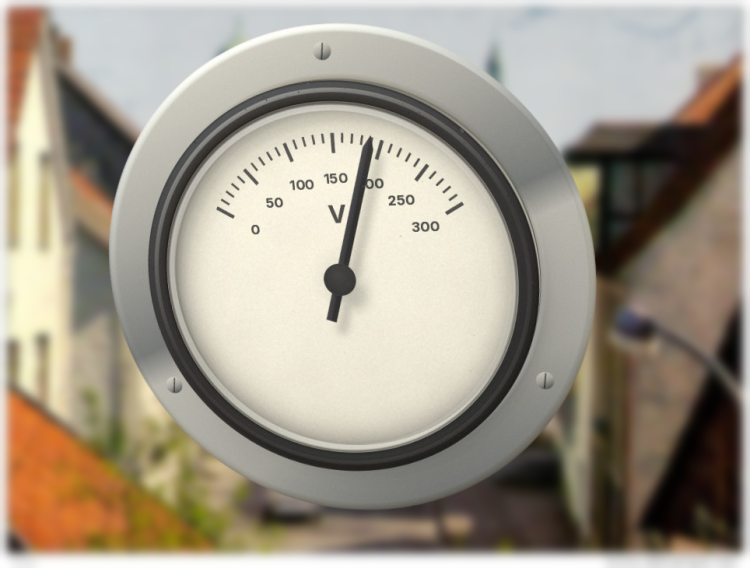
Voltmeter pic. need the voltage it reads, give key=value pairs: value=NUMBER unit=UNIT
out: value=190 unit=V
